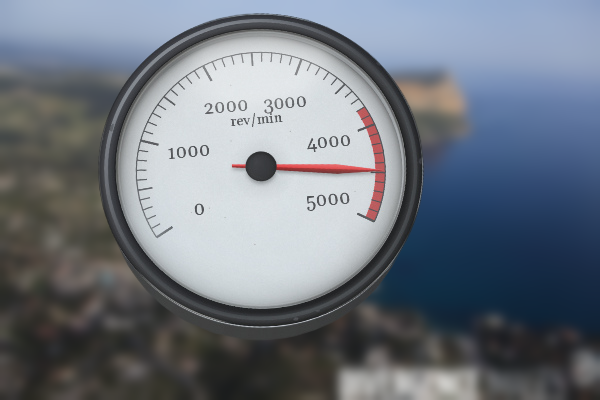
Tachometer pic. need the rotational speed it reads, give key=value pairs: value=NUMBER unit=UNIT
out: value=4500 unit=rpm
